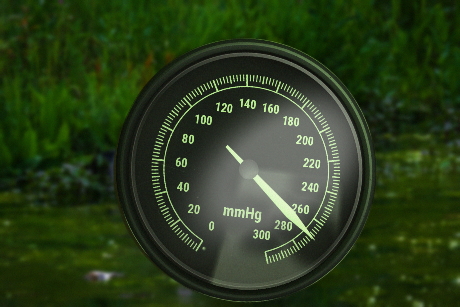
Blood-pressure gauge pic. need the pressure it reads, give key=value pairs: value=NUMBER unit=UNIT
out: value=270 unit=mmHg
